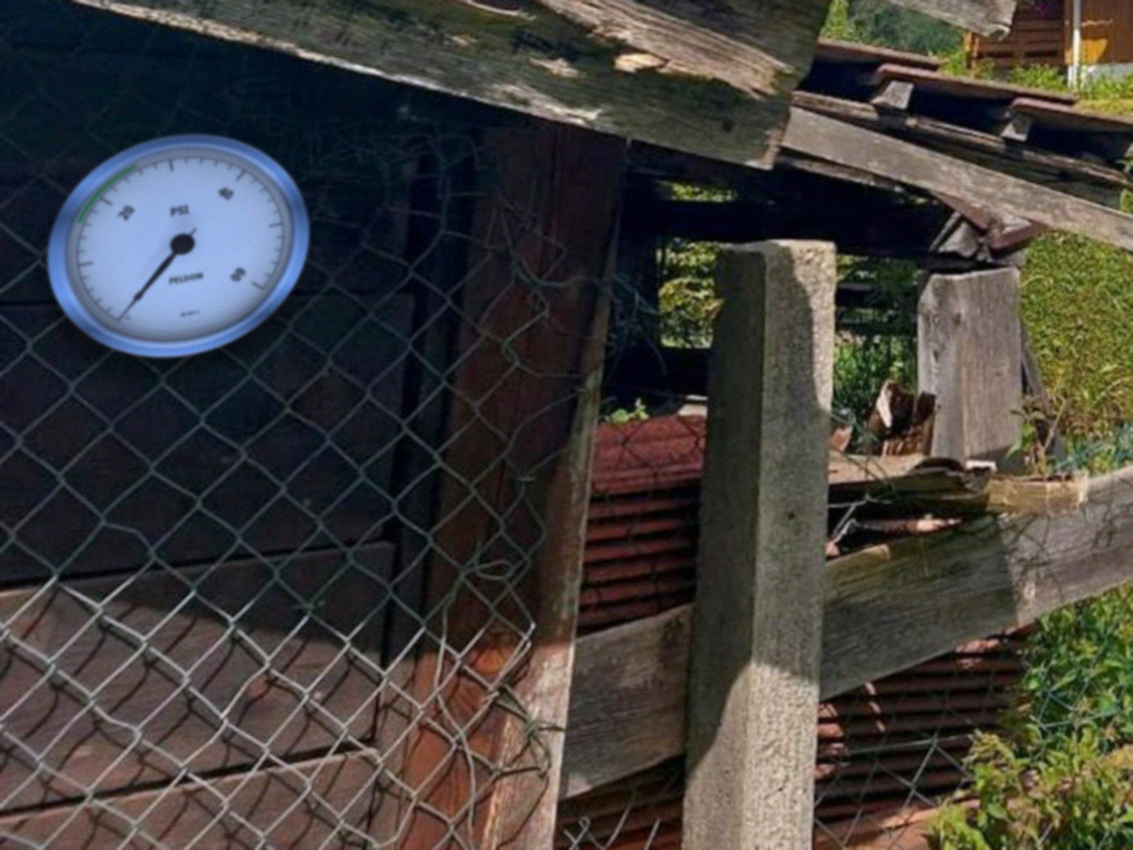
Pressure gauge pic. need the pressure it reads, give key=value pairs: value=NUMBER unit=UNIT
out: value=0 unit=psi
